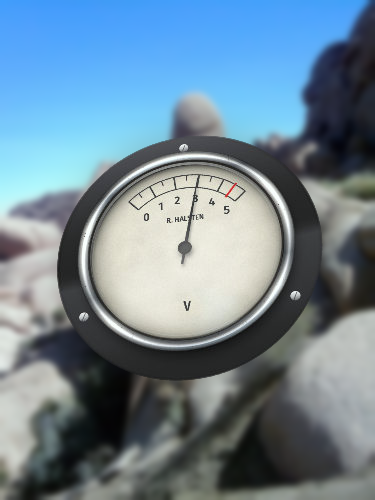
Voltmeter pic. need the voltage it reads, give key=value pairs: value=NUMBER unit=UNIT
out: value=3 unit=V
